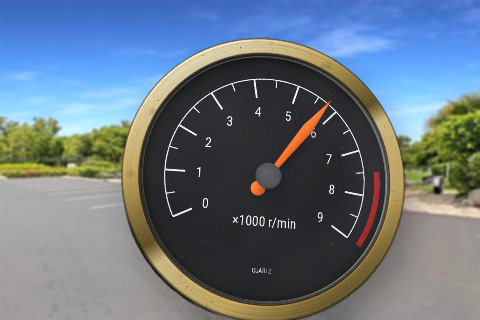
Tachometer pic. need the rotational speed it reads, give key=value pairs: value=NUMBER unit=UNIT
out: value=5750 unit=rpm
